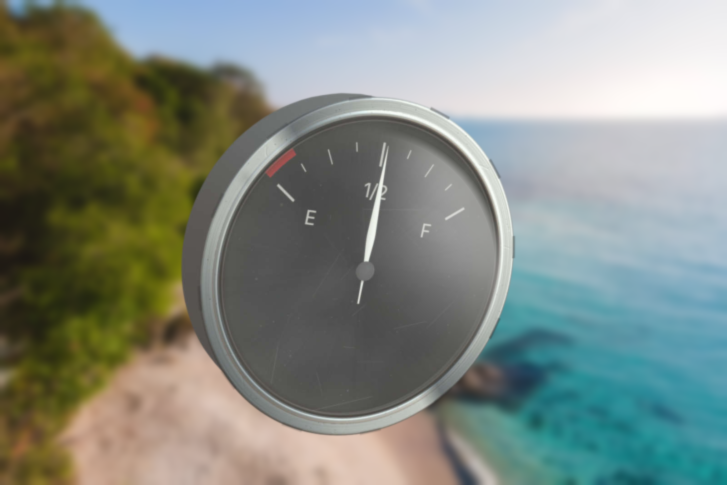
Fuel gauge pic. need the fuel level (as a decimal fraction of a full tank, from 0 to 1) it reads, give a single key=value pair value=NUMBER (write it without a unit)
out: value=0.5
